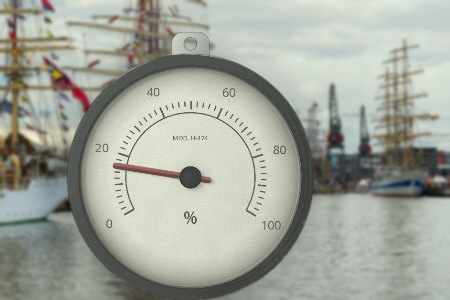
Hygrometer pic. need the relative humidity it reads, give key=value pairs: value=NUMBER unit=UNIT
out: value=16 unit=%
